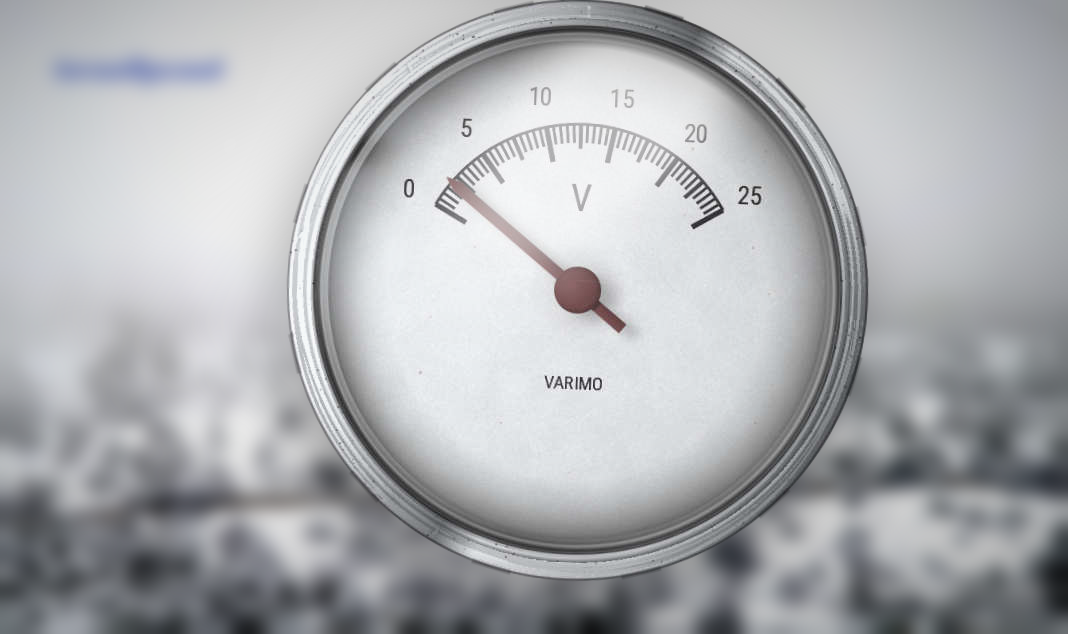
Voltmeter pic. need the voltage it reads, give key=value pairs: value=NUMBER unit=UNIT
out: value=2 unit=V
